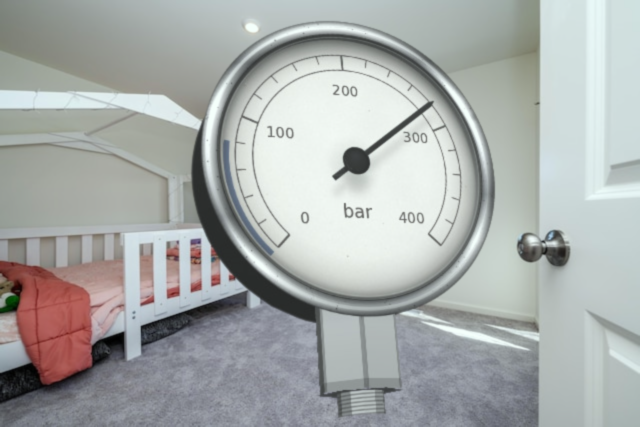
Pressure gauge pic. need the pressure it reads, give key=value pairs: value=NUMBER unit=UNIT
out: value=280 unit=bar
